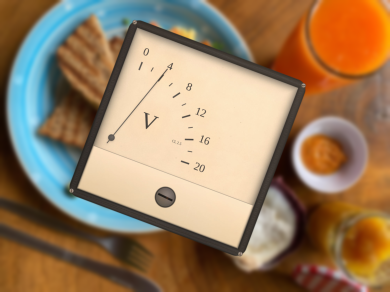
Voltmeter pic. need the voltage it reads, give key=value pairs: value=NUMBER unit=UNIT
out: value=4 unit=V
